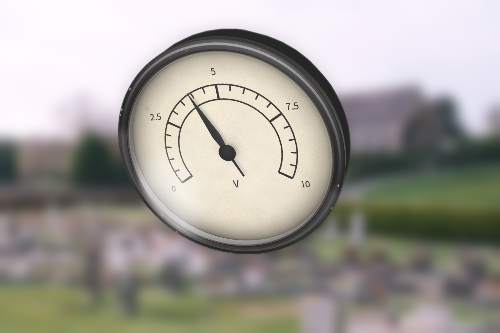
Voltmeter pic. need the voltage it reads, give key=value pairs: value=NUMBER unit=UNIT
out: value=4 unit=V
